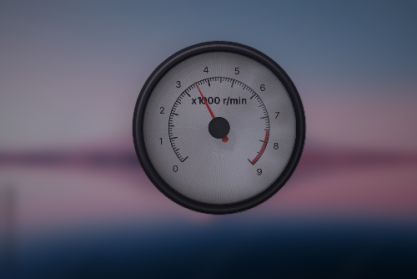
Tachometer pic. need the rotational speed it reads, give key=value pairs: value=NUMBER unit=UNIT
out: value=3500 unit=rpm
